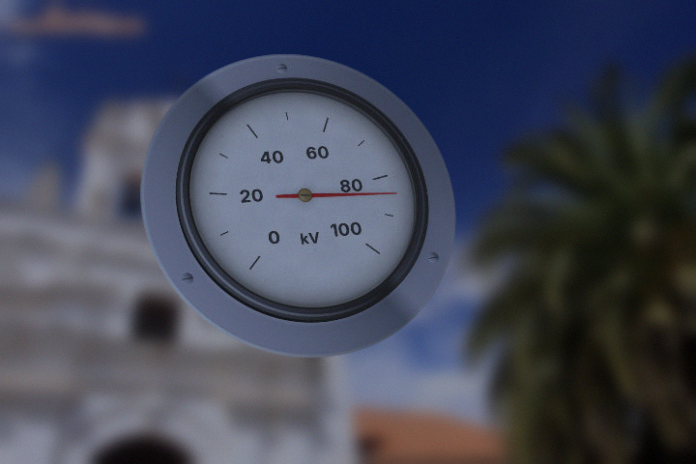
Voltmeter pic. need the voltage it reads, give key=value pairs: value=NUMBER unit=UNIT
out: value=85 unit=kV
